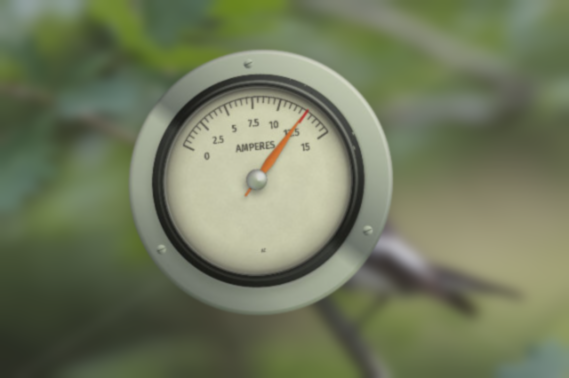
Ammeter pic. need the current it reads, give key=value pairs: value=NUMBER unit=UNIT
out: value=12.5 unit=A
